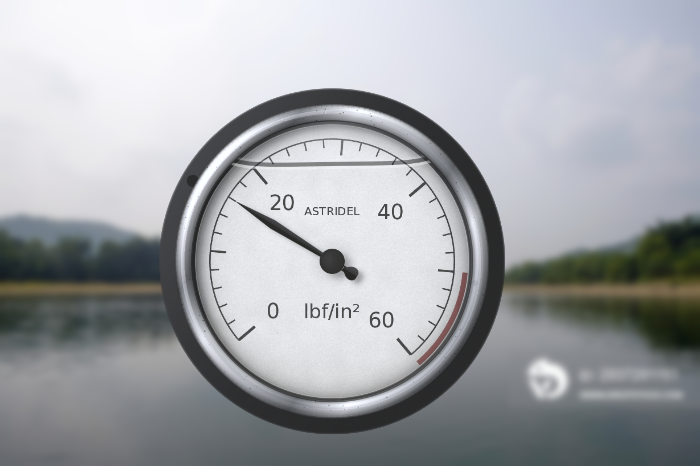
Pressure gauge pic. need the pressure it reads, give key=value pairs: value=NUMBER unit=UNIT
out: value=16 unit=psi
